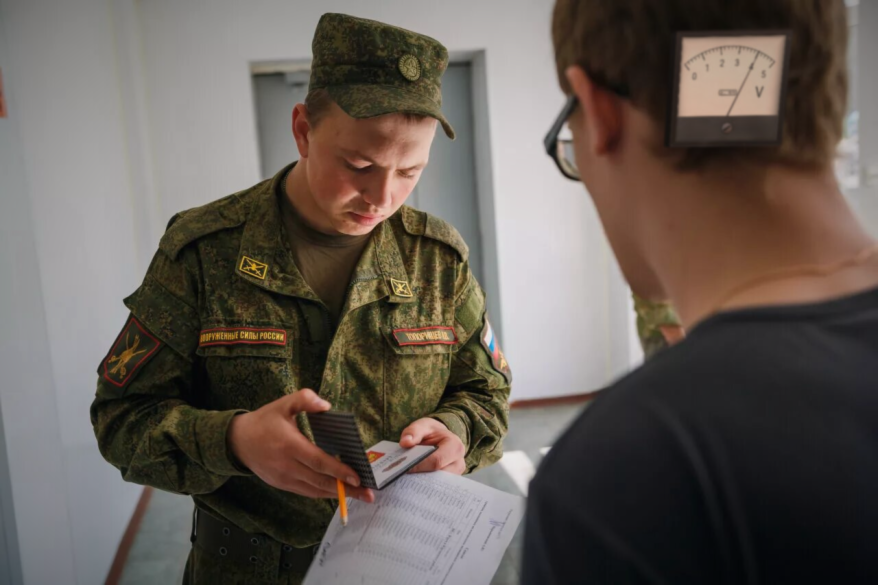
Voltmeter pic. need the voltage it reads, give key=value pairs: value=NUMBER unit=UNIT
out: value=4 unit=V
